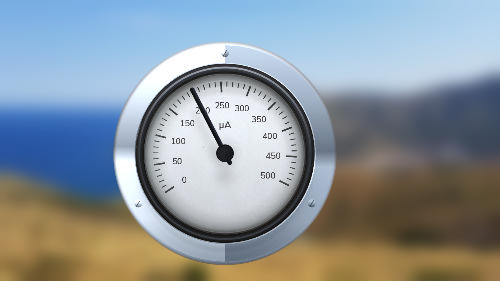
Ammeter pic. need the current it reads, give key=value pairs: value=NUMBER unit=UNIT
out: value=200 unit=µA
